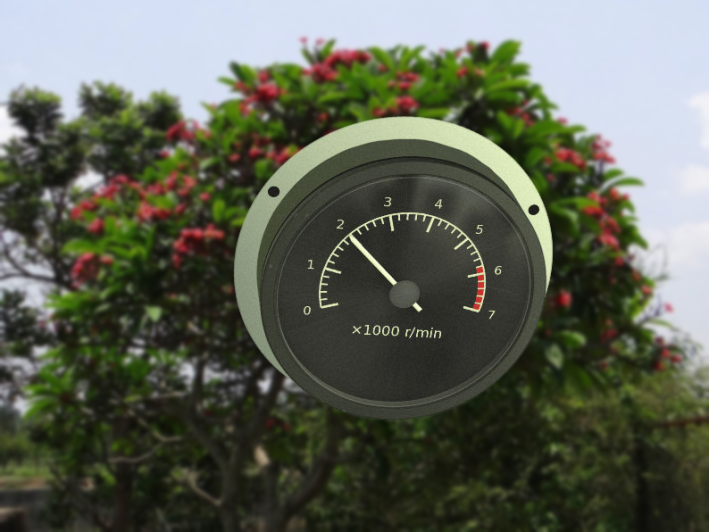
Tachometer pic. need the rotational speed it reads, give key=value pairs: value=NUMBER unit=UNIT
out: value=2000 unit=rpm
